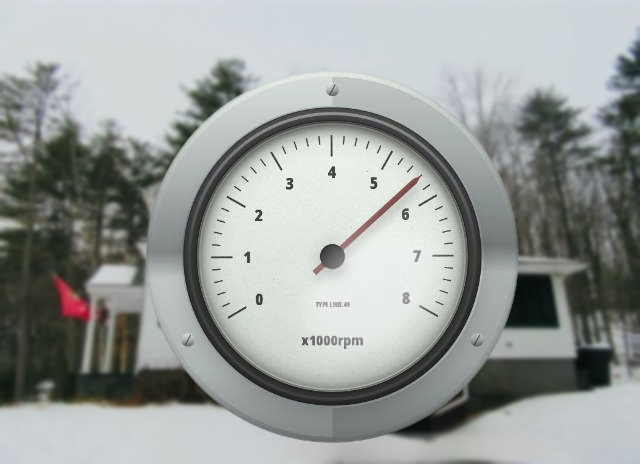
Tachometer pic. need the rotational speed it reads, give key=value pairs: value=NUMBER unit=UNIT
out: value=5600 unit=rpm
